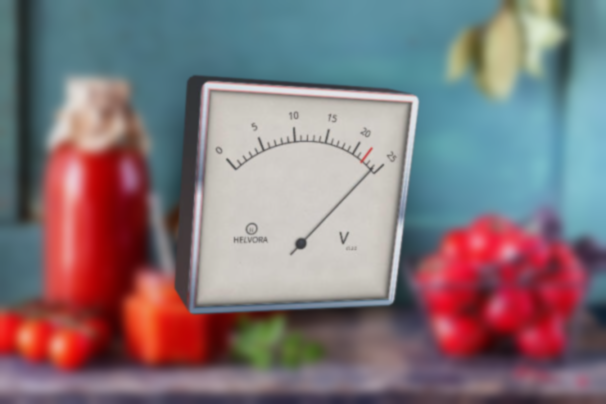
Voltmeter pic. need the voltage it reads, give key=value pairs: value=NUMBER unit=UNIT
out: value=24 unit=V
